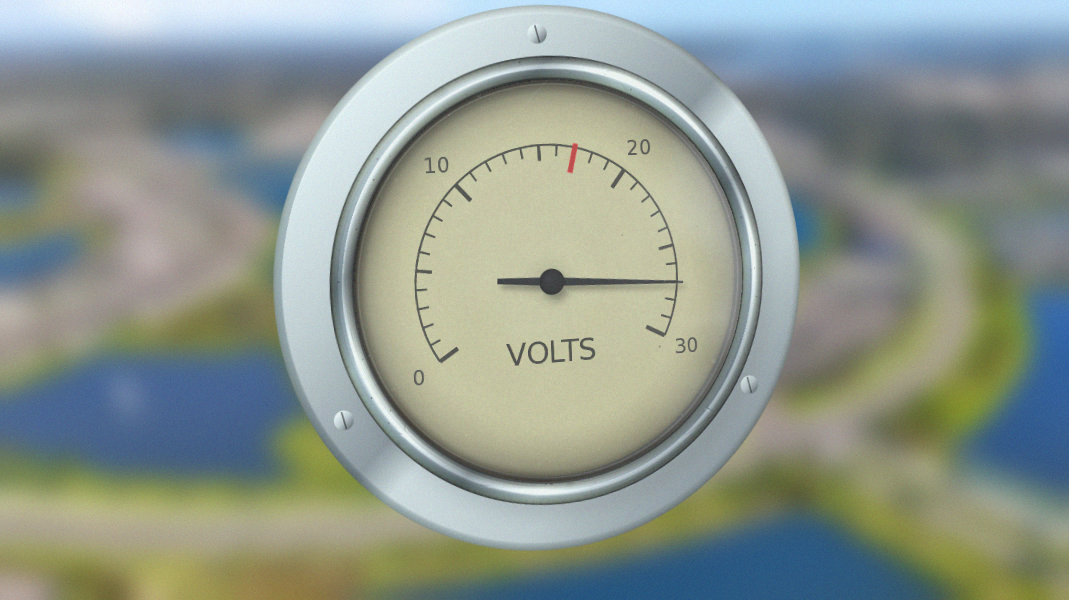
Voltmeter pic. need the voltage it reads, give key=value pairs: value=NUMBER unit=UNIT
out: value=27 unit=V
